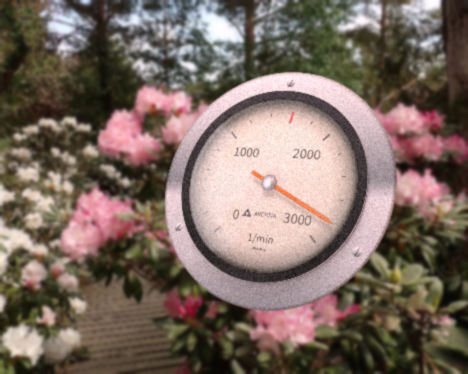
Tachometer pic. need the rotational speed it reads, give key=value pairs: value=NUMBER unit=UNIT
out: value=2800 unit=rpm
